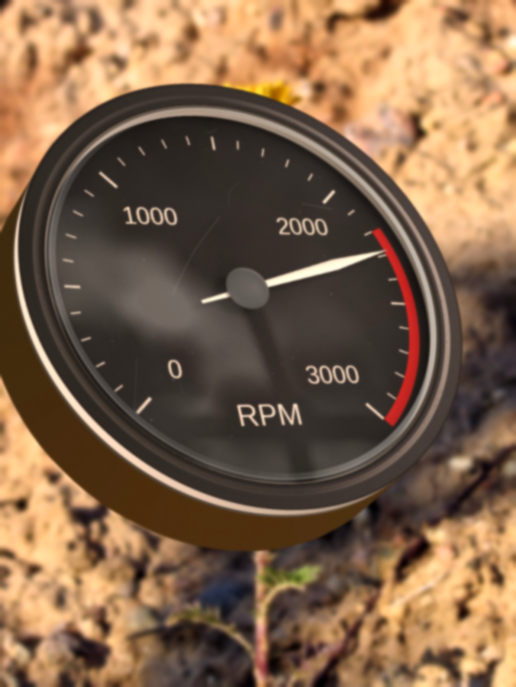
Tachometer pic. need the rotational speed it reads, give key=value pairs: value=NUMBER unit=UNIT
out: value=2300 unit=rpm
